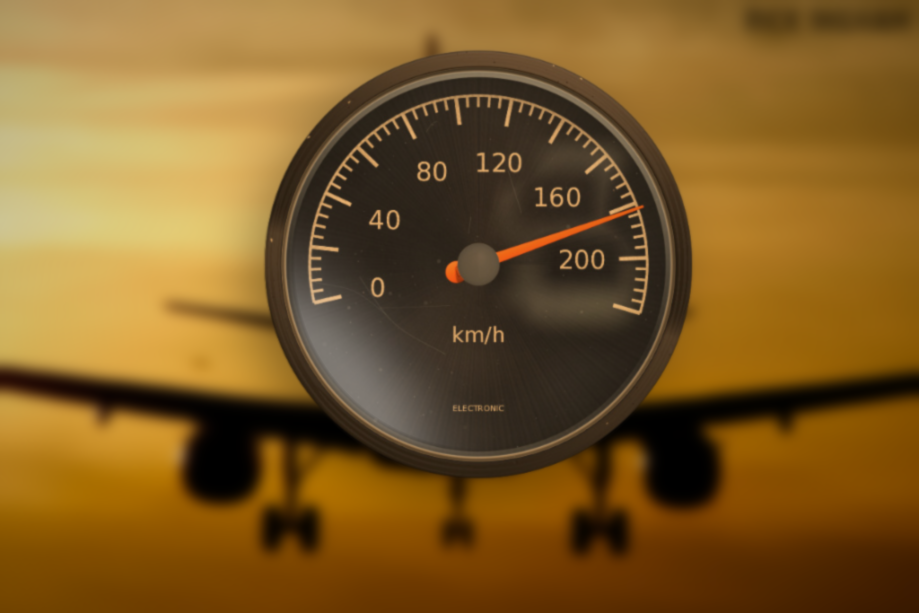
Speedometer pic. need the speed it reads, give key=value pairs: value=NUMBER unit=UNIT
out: value=182 unit=km/h
